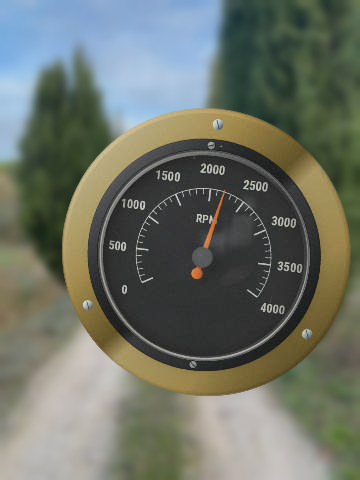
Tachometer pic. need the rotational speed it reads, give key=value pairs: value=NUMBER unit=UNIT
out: value=2200 unit=rpm
